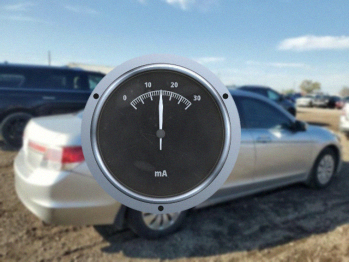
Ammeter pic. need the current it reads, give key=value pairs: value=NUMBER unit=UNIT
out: value=15 unit=mA
